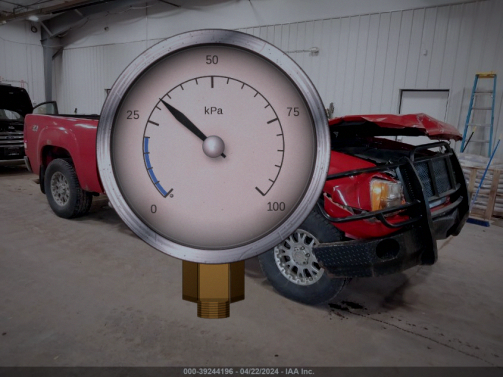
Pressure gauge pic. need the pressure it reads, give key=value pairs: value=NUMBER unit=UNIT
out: value=32.5 unit=kPa
